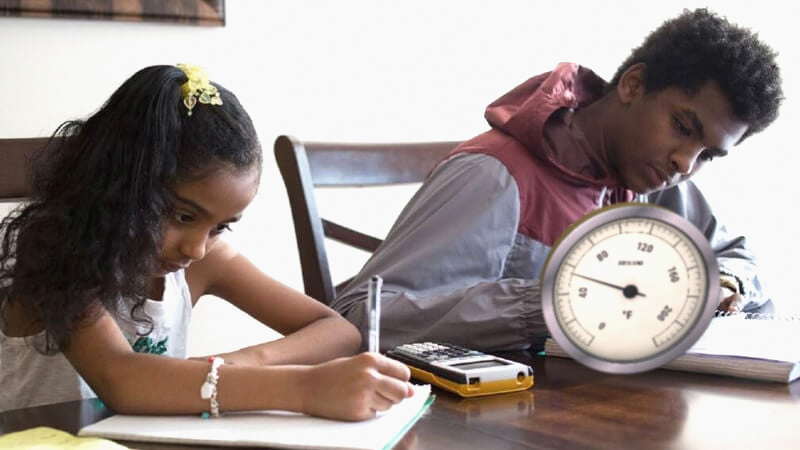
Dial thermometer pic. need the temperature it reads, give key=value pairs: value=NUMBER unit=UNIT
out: value=56 unit=°F
